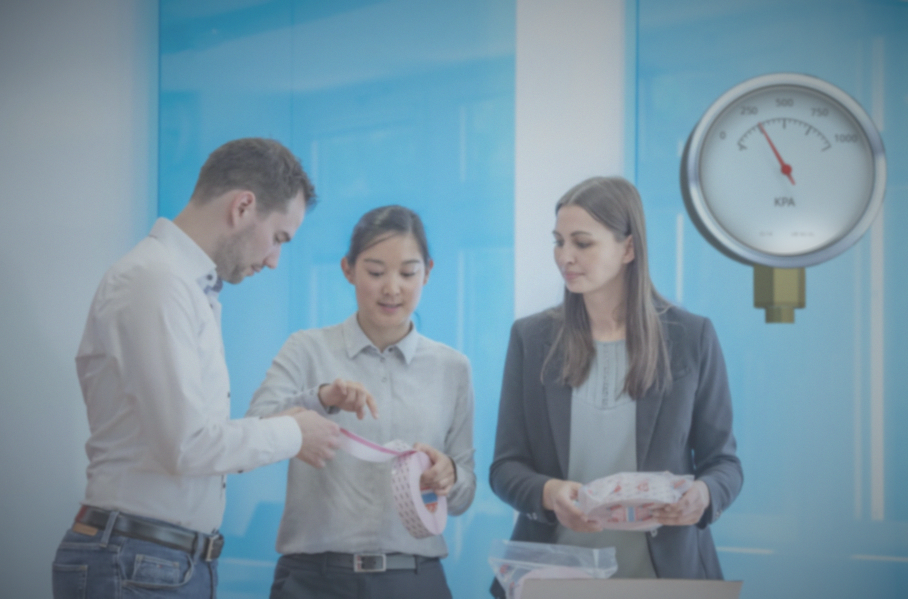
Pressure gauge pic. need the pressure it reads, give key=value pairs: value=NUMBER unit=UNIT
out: value=250 unit=kPa
